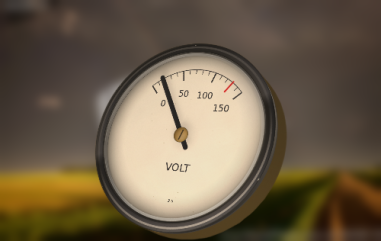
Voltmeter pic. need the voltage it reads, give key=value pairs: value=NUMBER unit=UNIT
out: value=20 unit=V
